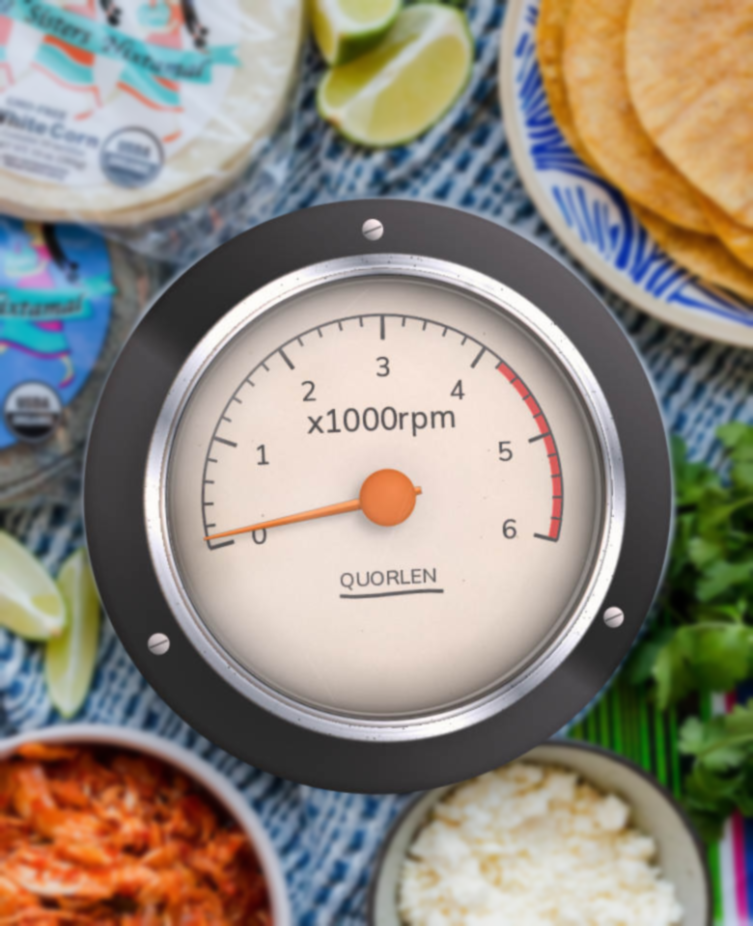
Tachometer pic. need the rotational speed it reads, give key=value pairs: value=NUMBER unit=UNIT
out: value=100 unit=rpm
